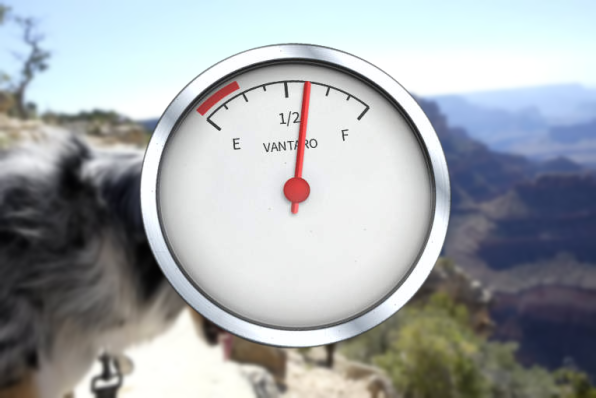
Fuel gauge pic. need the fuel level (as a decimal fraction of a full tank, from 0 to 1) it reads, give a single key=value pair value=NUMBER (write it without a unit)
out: value=0.625
